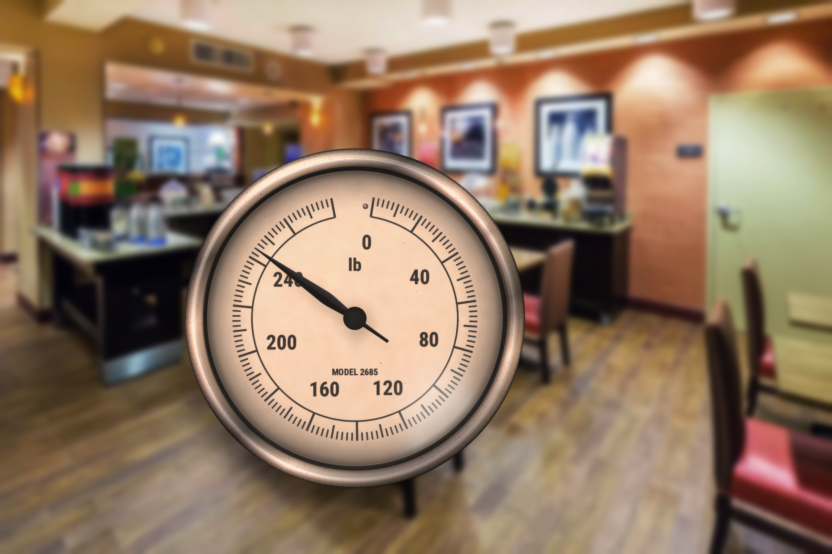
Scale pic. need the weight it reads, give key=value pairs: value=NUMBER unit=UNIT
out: value=244 unit=lb
